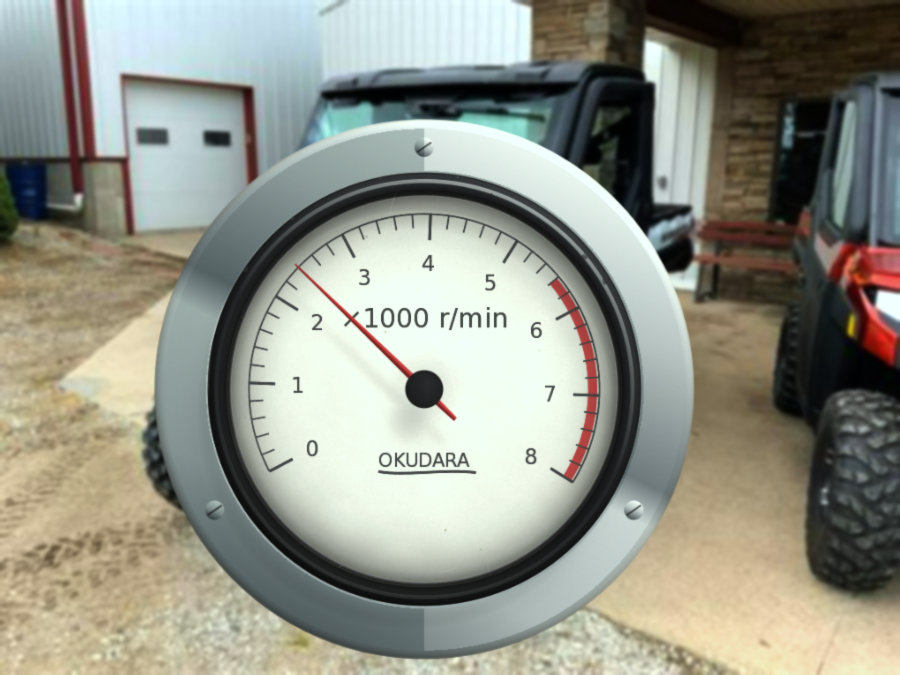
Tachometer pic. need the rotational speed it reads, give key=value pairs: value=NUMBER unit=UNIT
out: value=2400 unit=rpm
